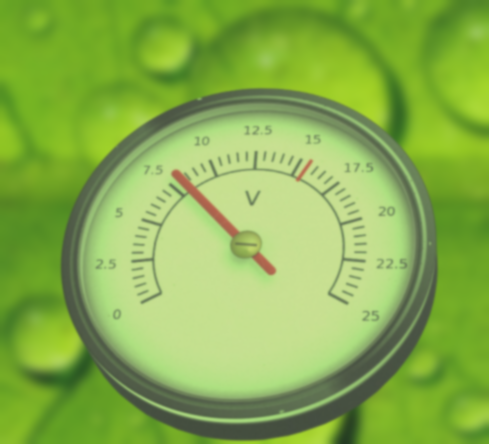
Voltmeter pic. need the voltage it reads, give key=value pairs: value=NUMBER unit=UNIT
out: value=8 unit=V
